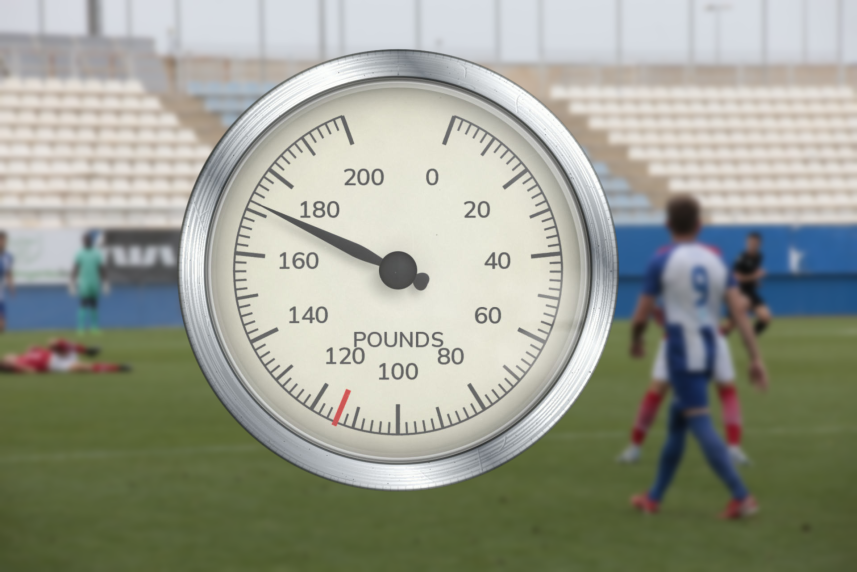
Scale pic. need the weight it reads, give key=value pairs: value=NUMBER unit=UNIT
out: value=172 unit=lb
